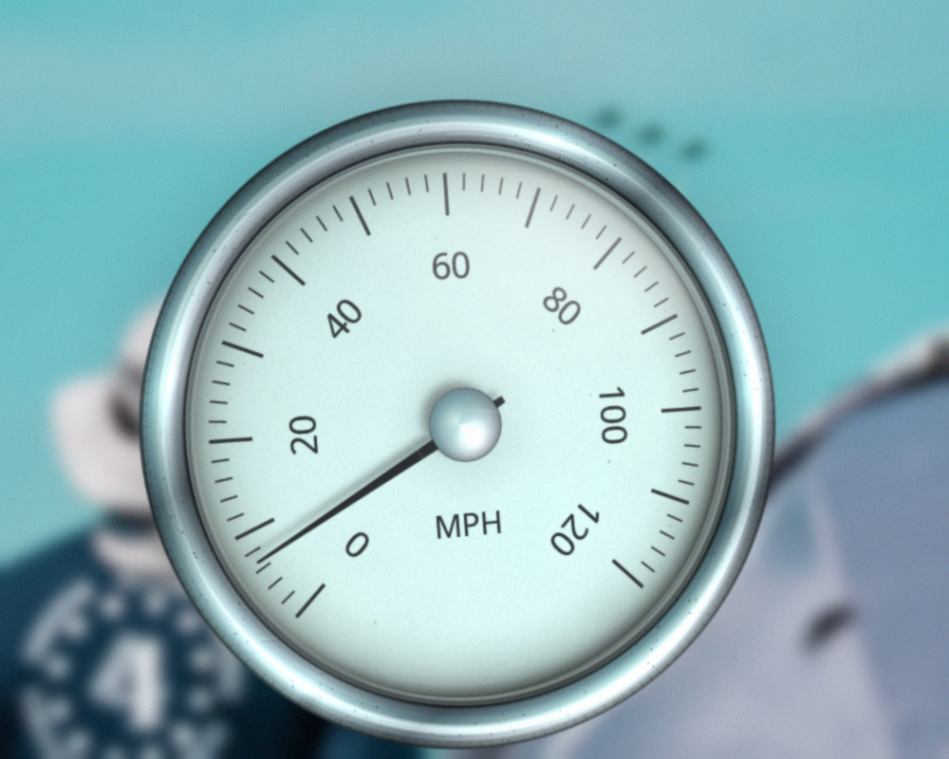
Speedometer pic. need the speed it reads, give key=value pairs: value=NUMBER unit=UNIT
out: value=7 unit=mph
